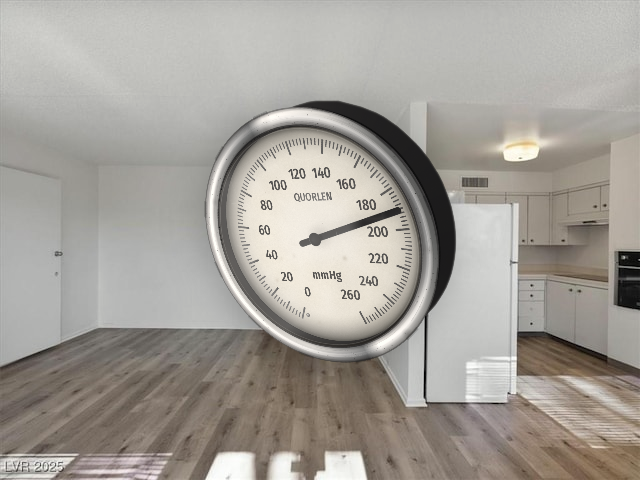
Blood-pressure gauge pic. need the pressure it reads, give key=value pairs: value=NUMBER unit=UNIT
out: value=190 unit=mmHg
